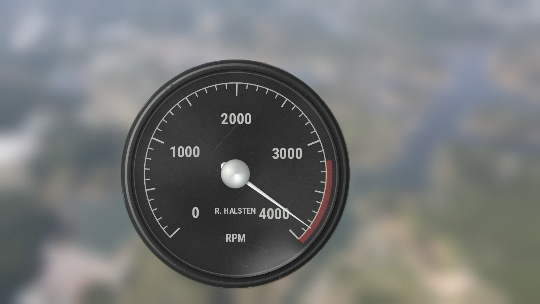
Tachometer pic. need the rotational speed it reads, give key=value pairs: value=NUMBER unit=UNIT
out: value=3850 unit=rpm
